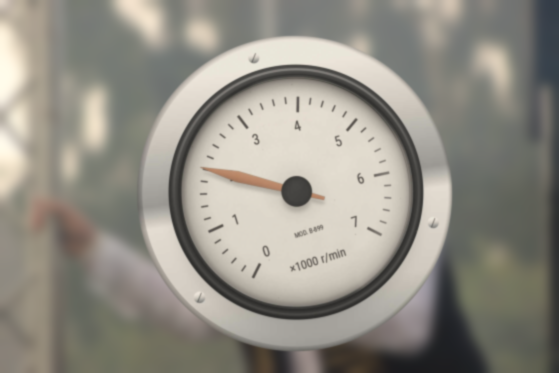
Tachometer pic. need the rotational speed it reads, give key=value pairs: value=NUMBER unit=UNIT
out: value=2000 unit=rpm
